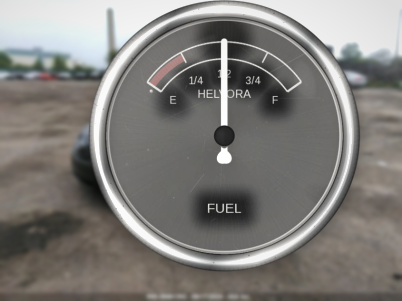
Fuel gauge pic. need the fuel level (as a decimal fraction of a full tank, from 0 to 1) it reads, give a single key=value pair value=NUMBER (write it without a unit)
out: value=0.5
